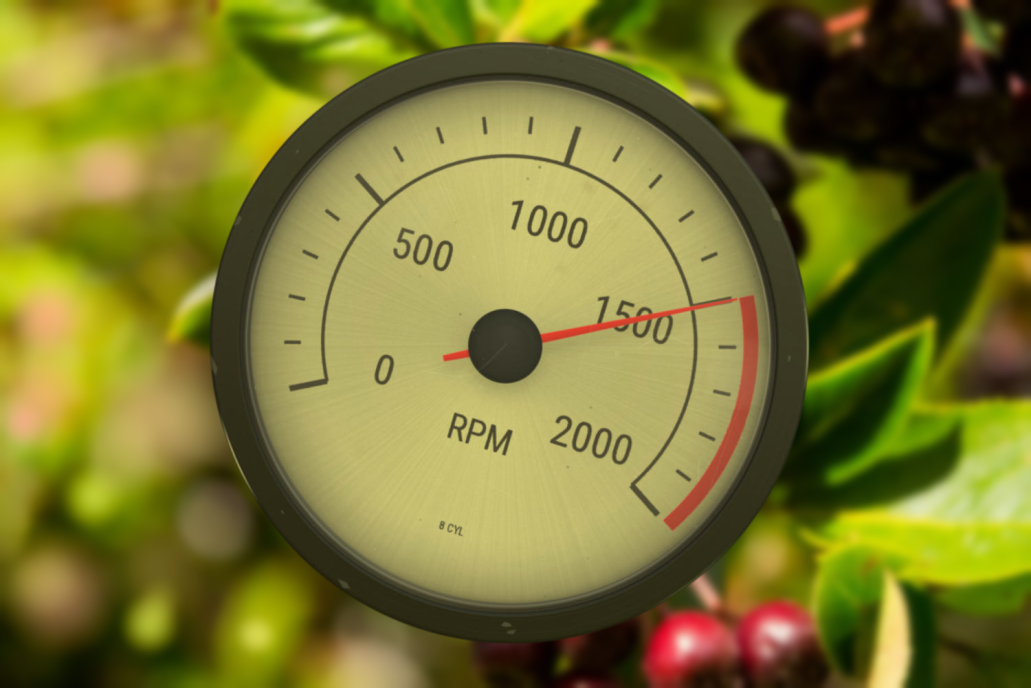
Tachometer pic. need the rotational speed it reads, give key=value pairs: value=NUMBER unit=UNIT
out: value=1500 unit=rpm
